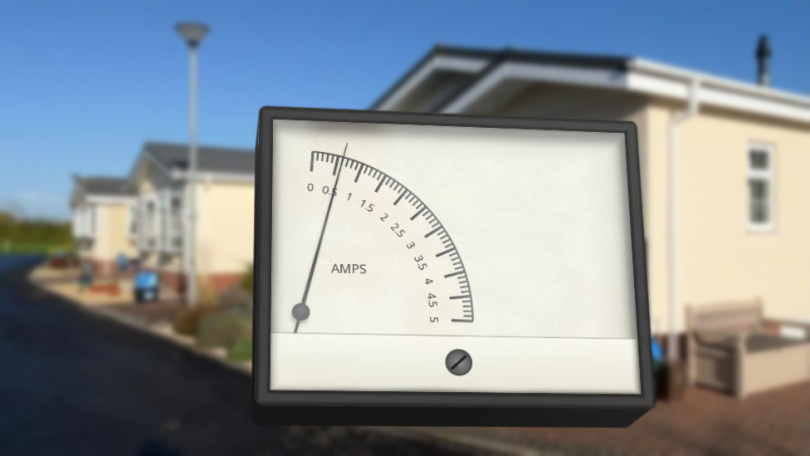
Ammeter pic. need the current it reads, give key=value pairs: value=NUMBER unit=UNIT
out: value=0.6 unit=A
